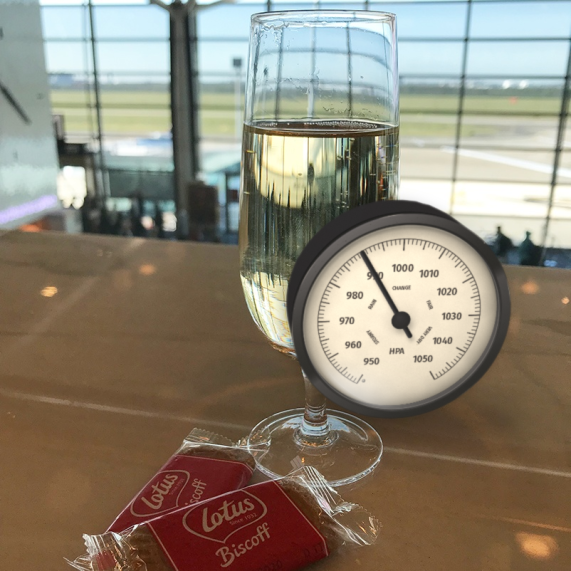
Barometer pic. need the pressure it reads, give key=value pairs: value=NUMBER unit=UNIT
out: value=990 unit=hPa
